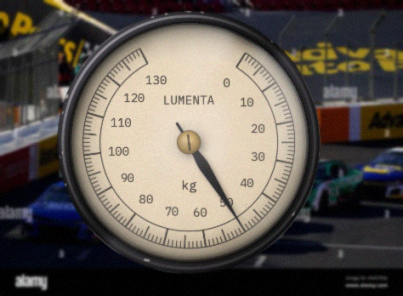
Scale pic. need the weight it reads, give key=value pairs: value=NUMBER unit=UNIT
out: value=50 unit=kg
